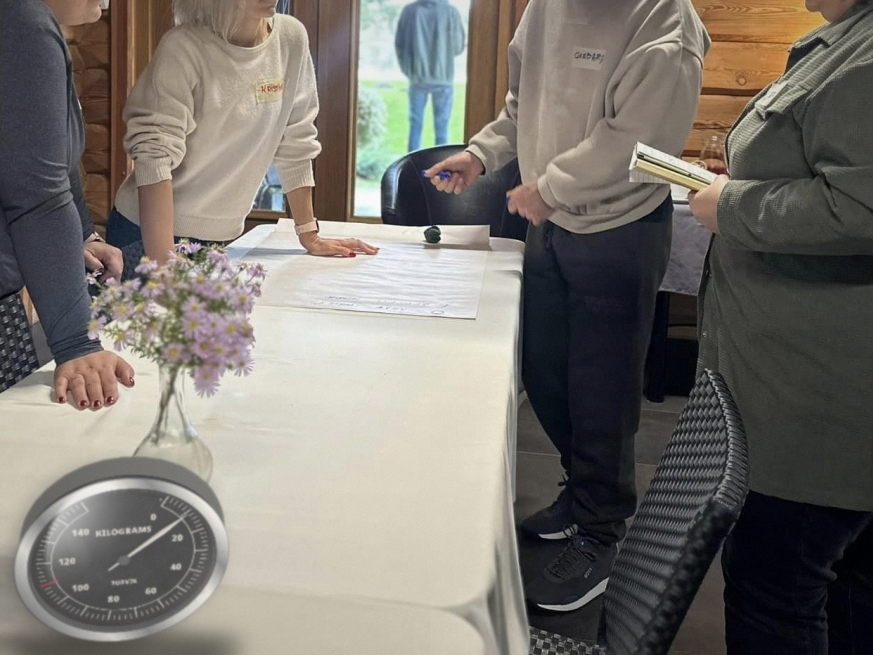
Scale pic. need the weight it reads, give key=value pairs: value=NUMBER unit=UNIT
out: value=10 unit=kg
